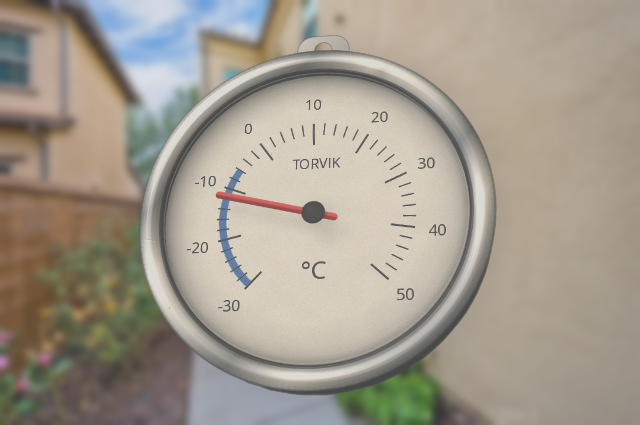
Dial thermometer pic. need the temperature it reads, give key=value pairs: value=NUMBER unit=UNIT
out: value=-12 unit=°C
